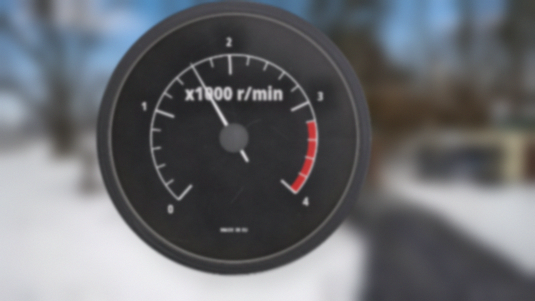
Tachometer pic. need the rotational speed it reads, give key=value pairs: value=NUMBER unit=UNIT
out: value=1600 unit=rpm
